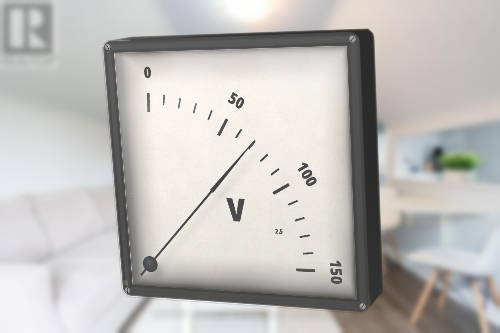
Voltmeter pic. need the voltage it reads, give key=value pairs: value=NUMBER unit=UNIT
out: value=70 unit=V
